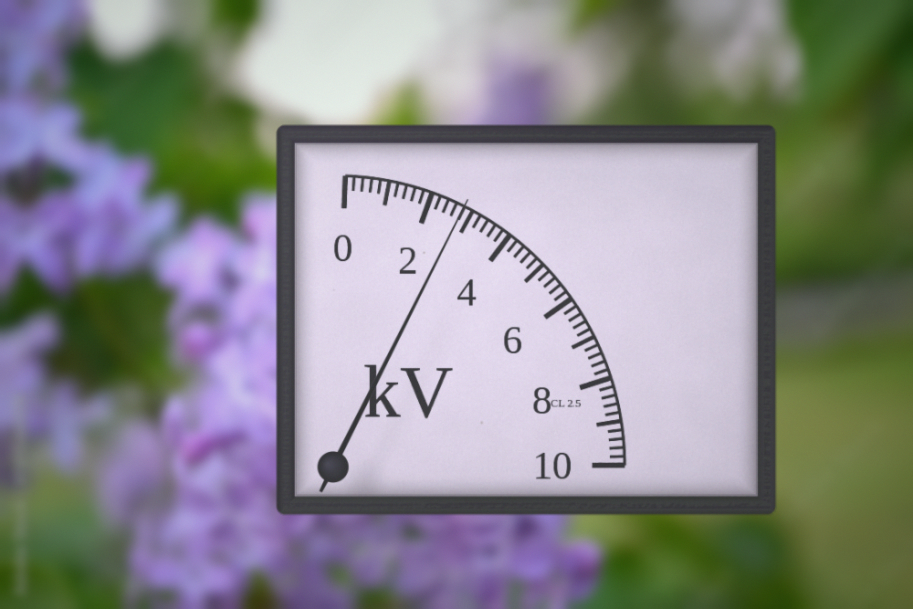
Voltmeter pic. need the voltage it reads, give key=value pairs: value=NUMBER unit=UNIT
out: value=2.8 unit=kV
